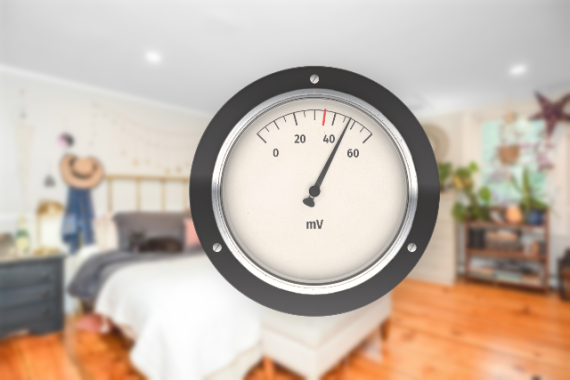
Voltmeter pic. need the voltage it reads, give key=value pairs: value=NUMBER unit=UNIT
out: value=47.5 unit=mV
